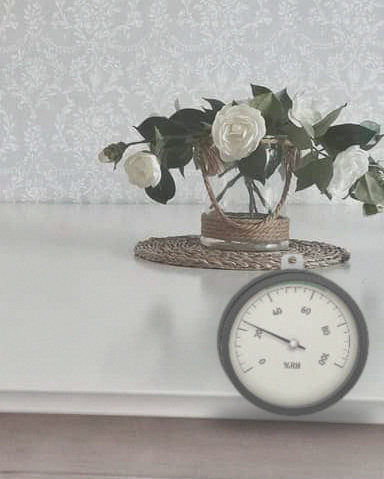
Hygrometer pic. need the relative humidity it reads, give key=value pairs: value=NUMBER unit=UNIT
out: value=24 unit=%
